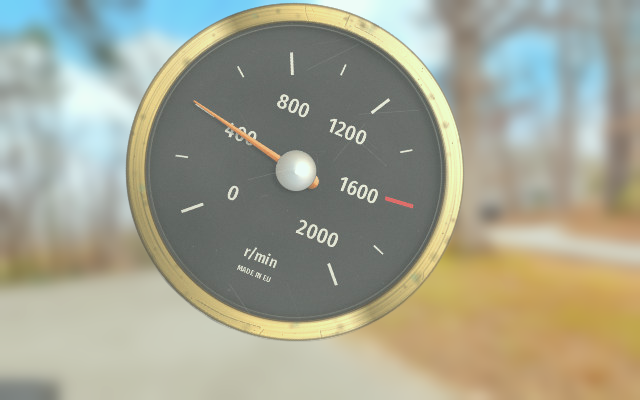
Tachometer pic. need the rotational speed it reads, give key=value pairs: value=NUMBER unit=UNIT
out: value=400 unit=rpm
